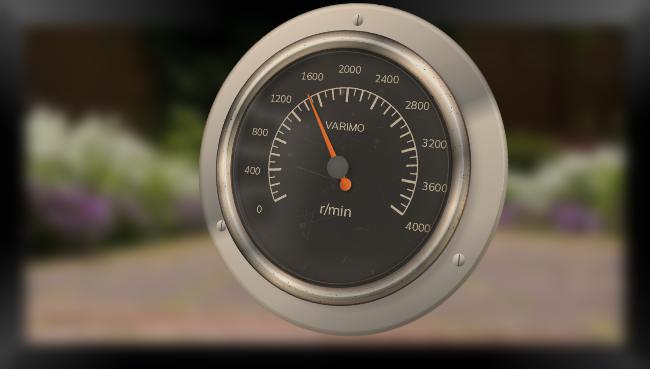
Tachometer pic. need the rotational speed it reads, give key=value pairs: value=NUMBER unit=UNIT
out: value=1500 unit=rpm
